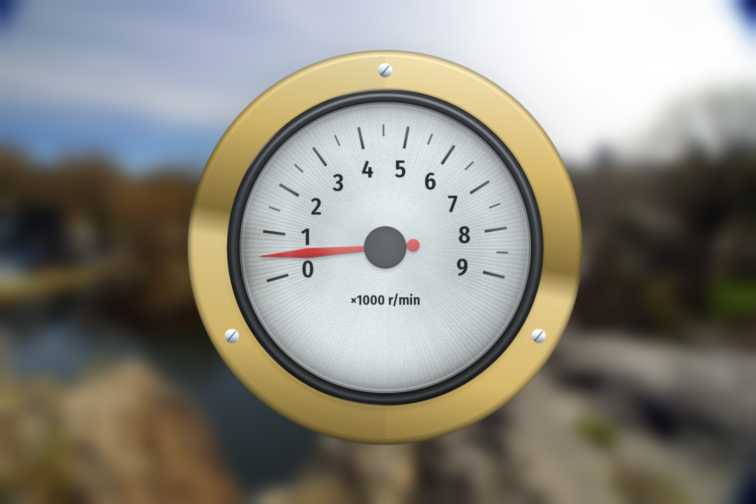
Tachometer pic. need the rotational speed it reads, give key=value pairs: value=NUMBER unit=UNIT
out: value=500 unit=rpm
